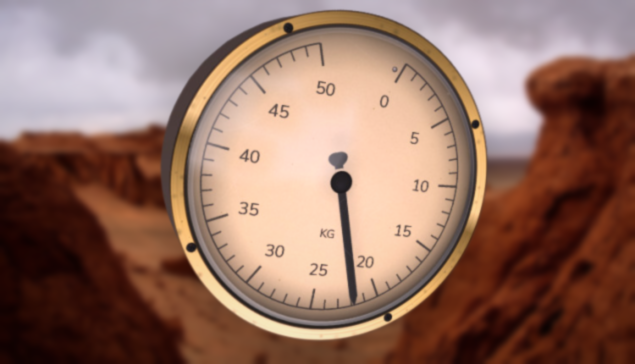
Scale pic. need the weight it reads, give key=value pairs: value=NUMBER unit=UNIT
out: value=22 unit=kg
